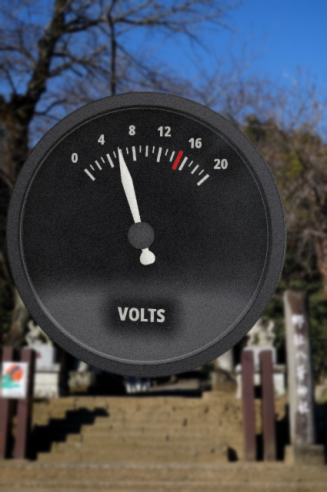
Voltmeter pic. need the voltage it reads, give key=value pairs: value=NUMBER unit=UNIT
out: value=6 unit=V
